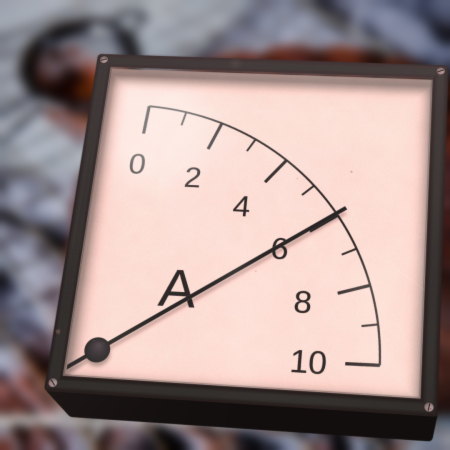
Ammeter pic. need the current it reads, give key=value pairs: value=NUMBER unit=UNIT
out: value=6 unit=A
